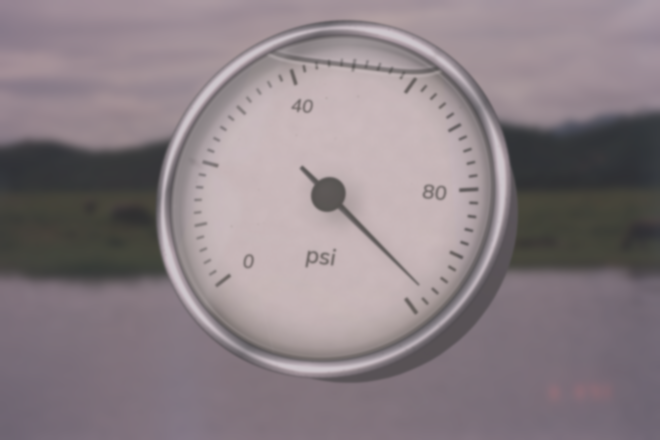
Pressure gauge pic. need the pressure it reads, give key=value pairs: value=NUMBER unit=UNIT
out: value=97 unit=psi
